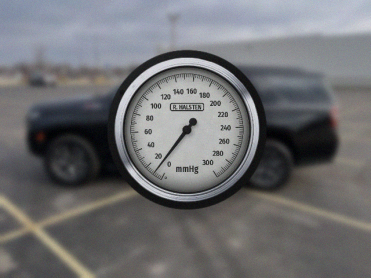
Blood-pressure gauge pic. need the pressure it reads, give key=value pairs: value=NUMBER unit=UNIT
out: value=10 unit=mmHg
